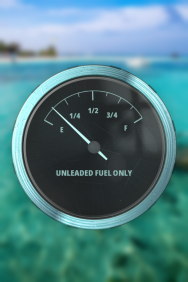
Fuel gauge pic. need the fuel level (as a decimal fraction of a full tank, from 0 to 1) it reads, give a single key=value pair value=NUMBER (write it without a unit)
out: value=0.125
